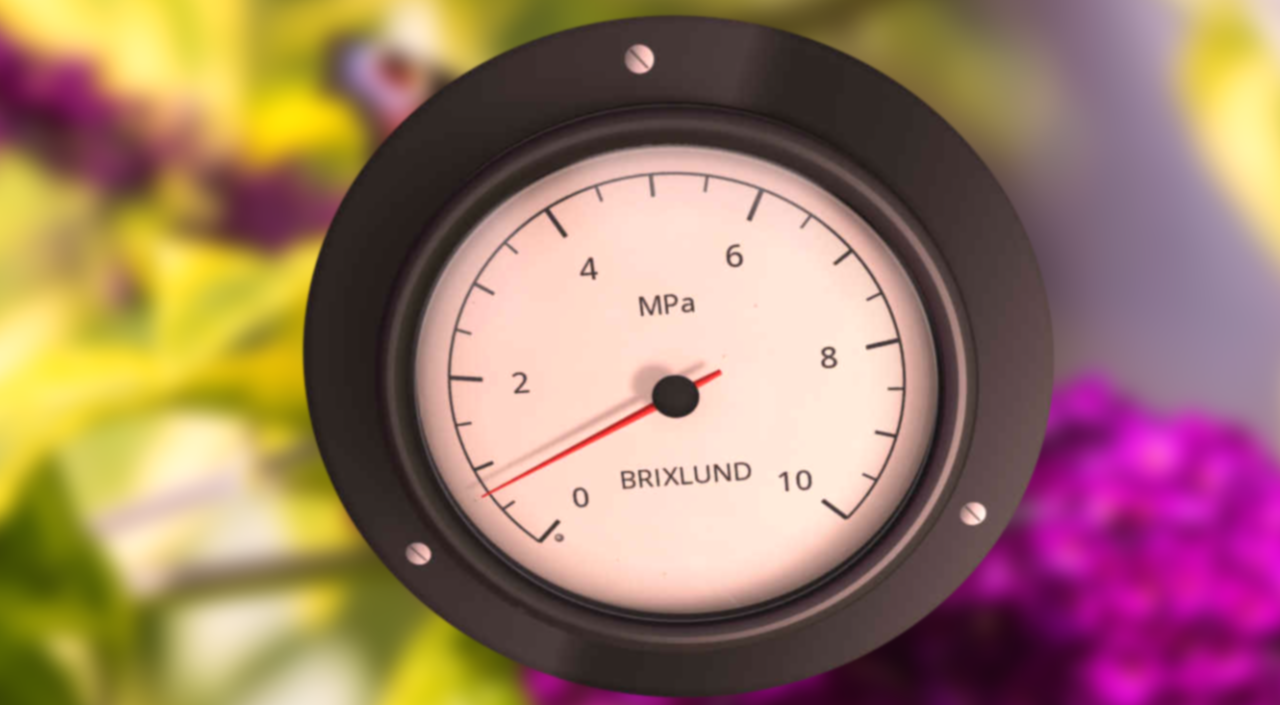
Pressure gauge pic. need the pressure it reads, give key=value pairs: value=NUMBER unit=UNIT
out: value=0.75 unit=MPa
